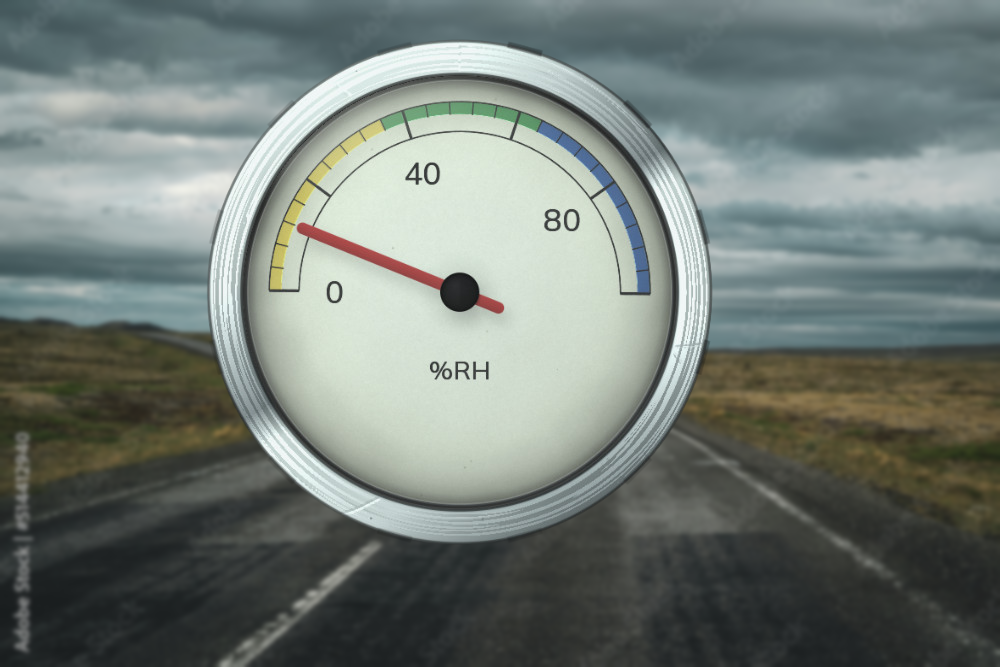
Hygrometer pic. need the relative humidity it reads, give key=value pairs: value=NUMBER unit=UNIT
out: value=12 unit=%
